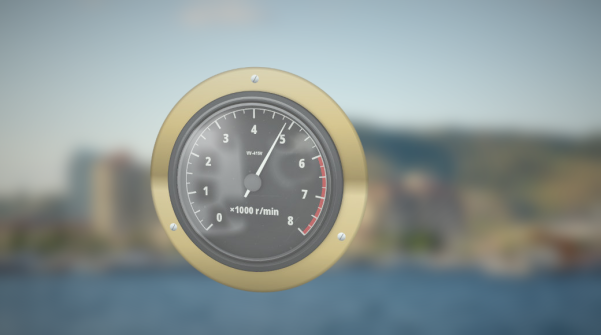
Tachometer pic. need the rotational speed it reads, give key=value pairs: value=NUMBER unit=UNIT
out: value=4875 unit=rpm
